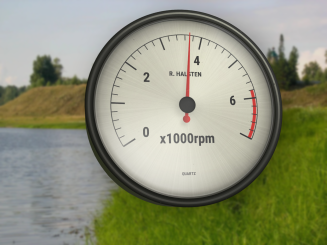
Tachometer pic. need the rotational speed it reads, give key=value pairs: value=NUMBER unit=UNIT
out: value=3700 unit=rpm
